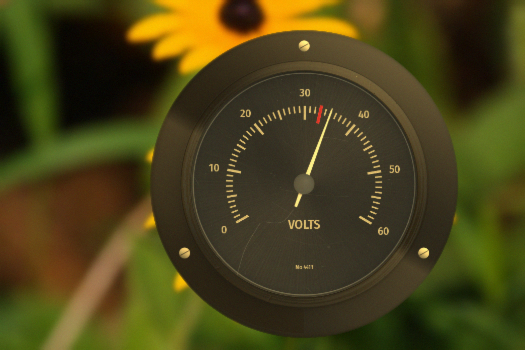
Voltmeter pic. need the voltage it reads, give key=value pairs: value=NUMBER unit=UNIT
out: value=35 unit=V
